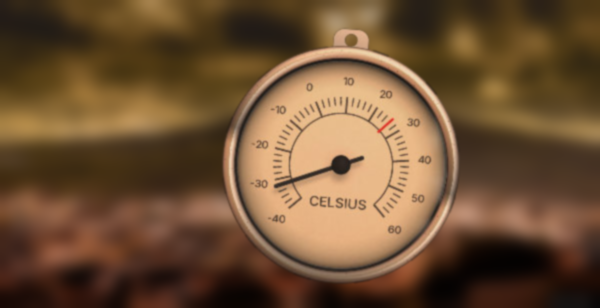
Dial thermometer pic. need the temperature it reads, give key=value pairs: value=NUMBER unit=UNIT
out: value=-32 unit=°C
